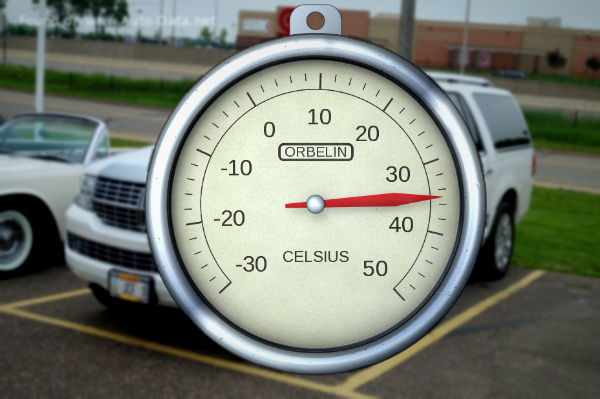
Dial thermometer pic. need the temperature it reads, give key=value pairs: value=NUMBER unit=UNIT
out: value=35 unit=°C
